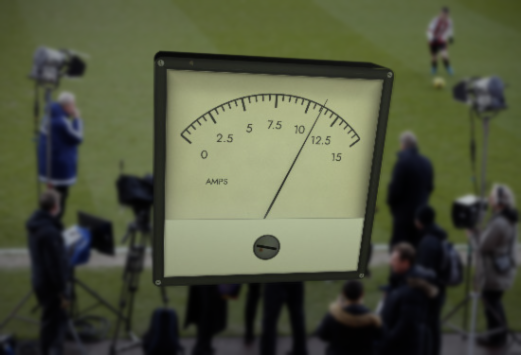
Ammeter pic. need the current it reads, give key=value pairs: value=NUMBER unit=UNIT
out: value=11 unit=A
